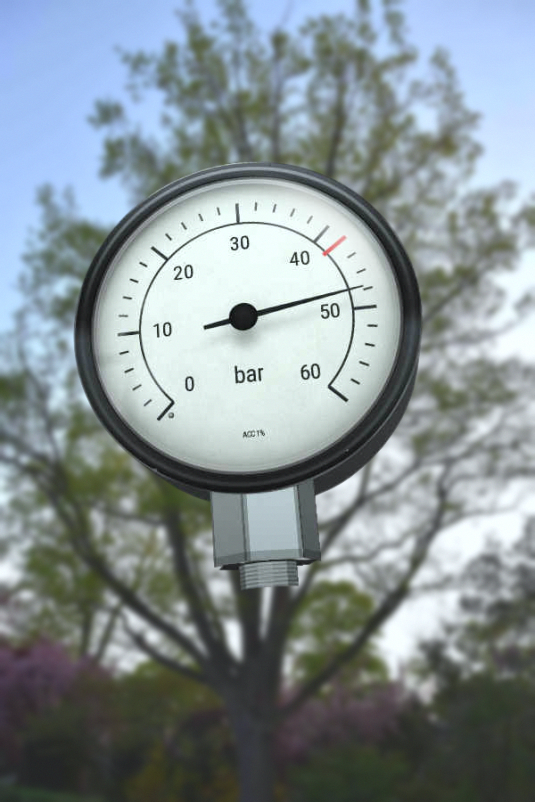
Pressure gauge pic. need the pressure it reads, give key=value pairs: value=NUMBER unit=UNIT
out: value=48 unit=bar
